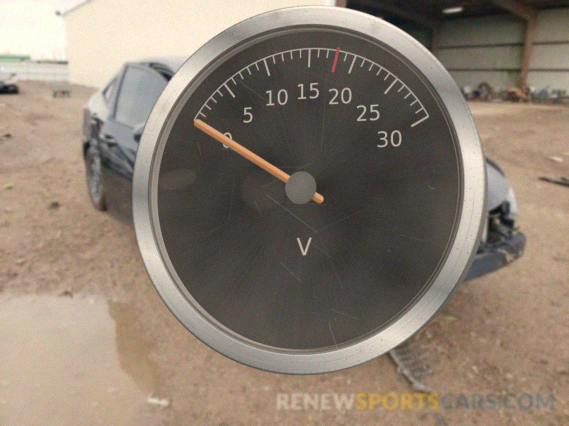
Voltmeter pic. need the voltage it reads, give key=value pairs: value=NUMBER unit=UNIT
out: value=0 unit=V
